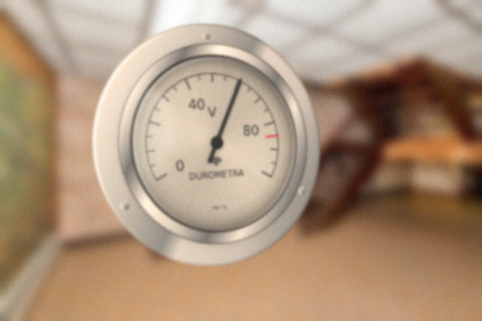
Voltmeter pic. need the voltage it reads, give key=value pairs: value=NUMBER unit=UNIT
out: value=60 unit=V
